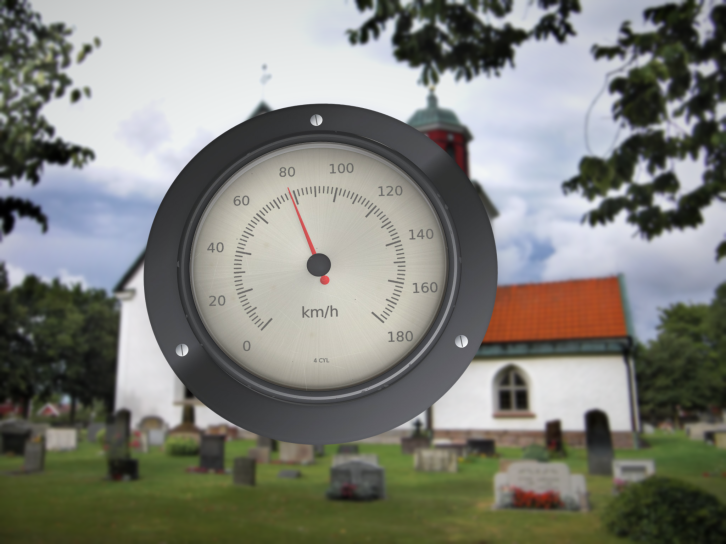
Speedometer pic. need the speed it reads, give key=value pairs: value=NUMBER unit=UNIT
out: value=78 unit=km/h
